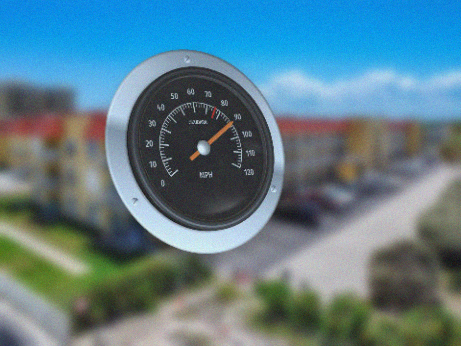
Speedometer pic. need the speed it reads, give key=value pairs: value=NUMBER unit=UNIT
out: value=90 unit=mph
